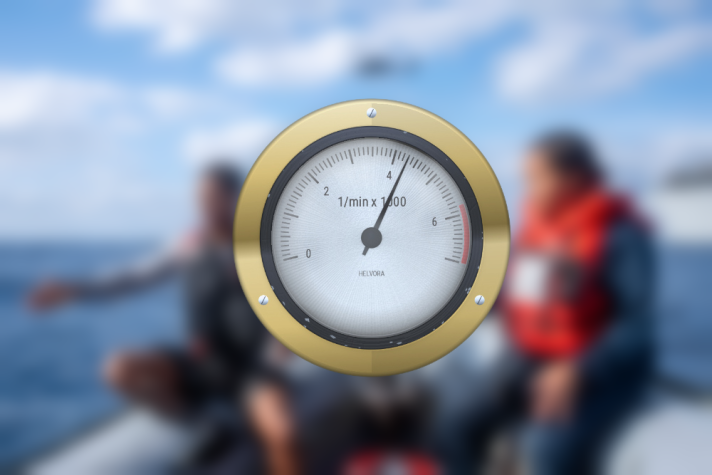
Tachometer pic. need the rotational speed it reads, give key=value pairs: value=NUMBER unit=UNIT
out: value=4300 unit=rpm
